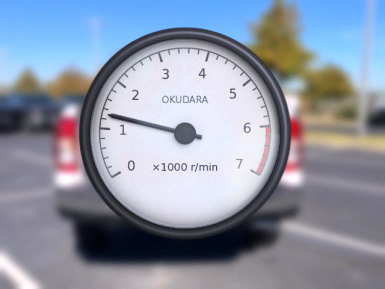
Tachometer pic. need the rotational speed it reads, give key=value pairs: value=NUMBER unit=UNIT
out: value=1300 unit=rpm
